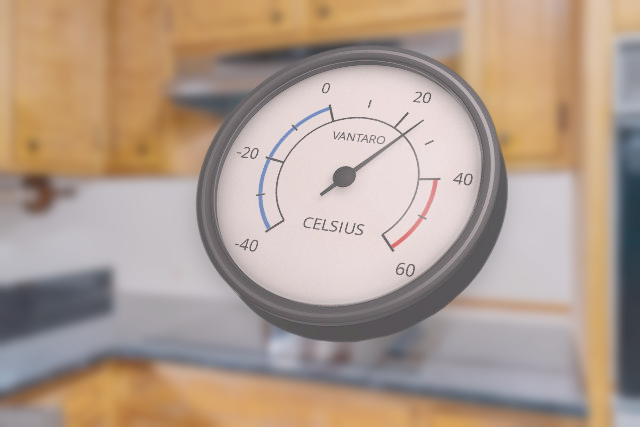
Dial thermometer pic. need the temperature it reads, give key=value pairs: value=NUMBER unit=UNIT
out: value=25 unit=°C
